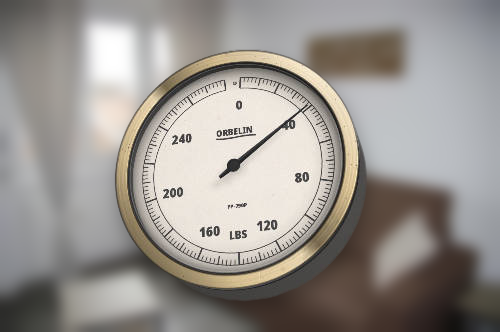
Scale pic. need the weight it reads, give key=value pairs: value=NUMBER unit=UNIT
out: value=40 unit=lb
